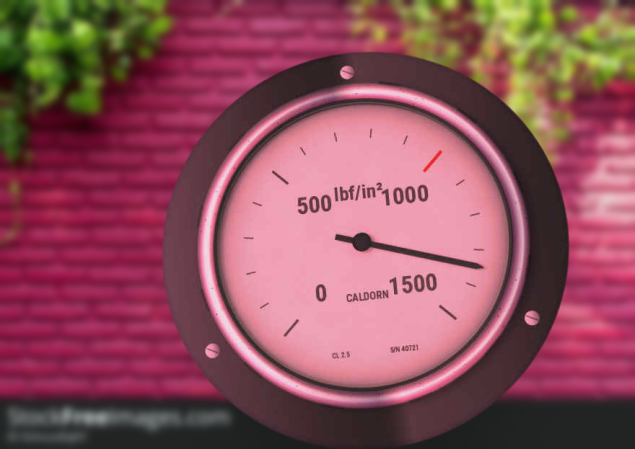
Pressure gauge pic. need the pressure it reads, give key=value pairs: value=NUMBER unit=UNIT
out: value=1350 unit=psi
